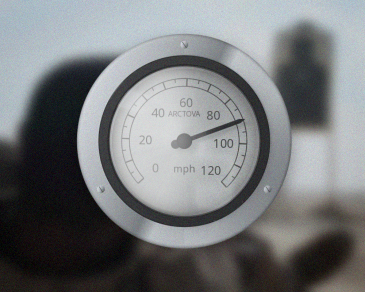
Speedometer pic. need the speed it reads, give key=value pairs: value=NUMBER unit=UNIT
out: value=90 unit=mph
